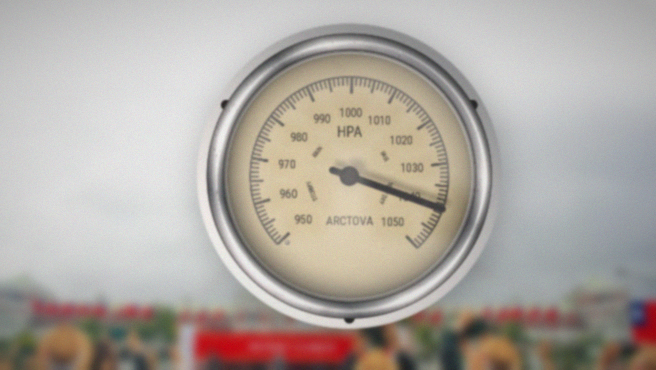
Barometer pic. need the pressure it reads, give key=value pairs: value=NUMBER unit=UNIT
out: value=1040 unit=hPa
